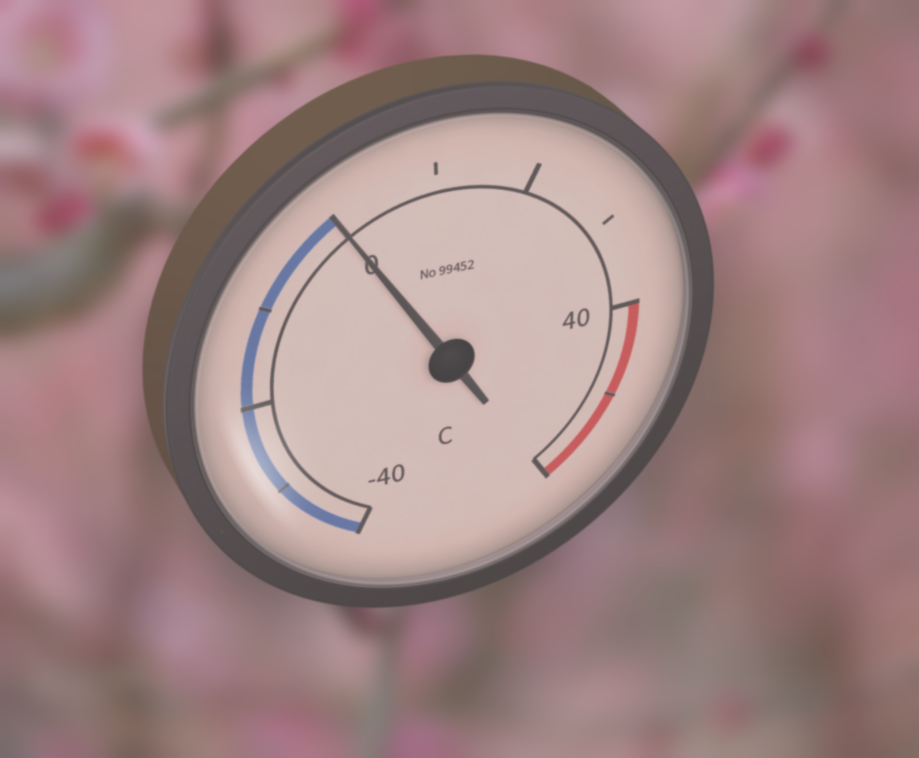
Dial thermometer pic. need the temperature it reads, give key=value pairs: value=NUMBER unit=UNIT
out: value=0 unit=°C
